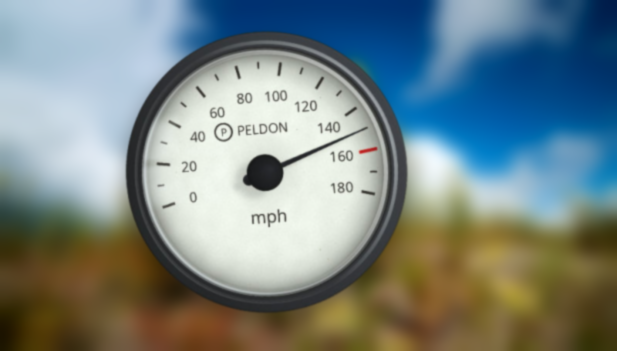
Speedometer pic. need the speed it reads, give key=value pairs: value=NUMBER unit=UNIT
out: value=150 unit=mph
